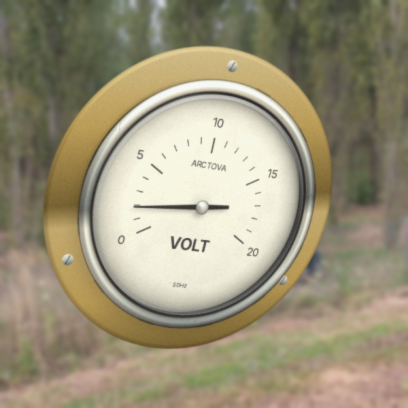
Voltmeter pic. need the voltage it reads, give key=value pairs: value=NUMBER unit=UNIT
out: value=2 unit=V
